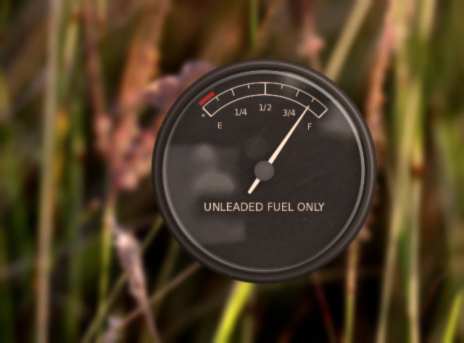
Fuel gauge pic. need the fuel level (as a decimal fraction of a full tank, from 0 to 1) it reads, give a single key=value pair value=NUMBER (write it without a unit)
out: value=0.875
